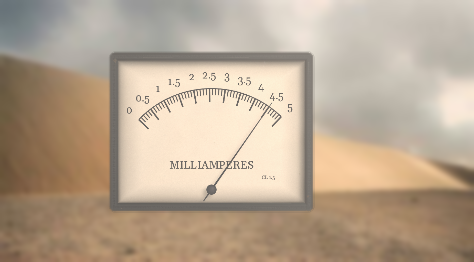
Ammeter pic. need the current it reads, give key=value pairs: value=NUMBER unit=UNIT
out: value=4.5 unit=mA
